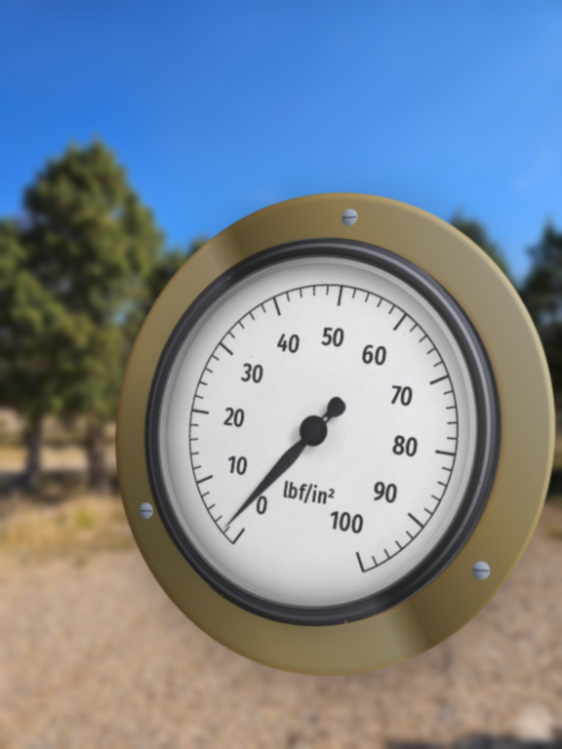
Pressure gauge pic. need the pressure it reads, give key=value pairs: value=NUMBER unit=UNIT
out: value=2 unit=psi
